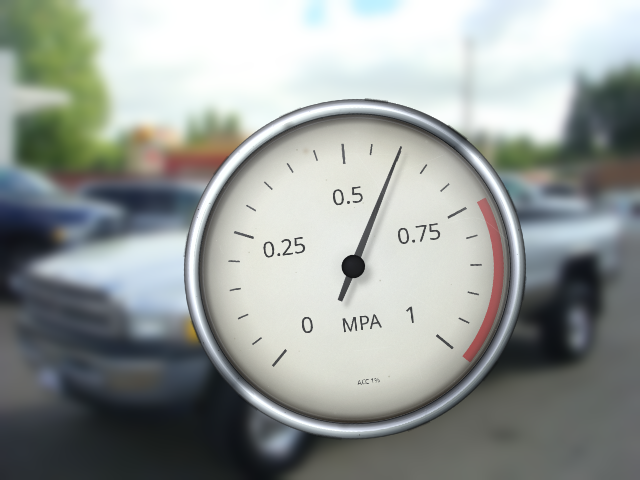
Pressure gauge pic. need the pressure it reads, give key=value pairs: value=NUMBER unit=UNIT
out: value=0.6 unit=MPa
